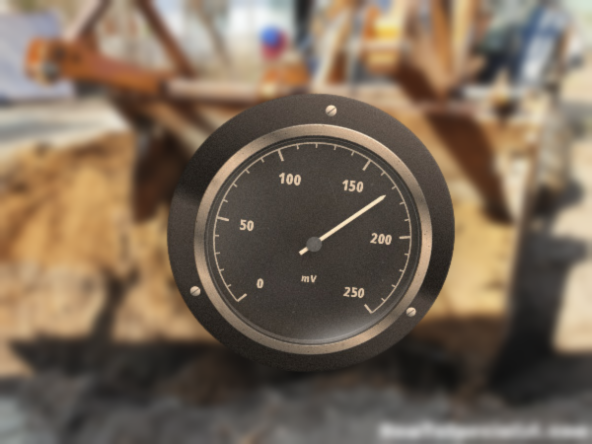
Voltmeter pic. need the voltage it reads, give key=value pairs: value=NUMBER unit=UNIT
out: value=170 unit=mV
